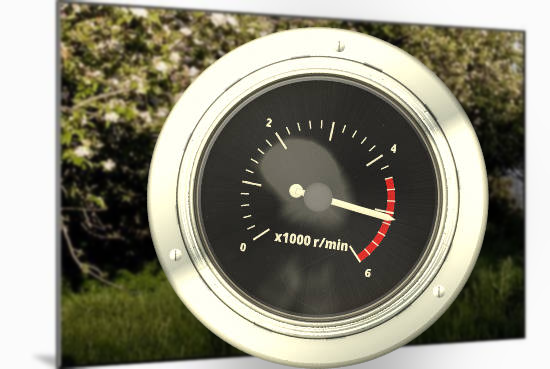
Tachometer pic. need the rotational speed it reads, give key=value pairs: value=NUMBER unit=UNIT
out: value=5100 unit=rpm
